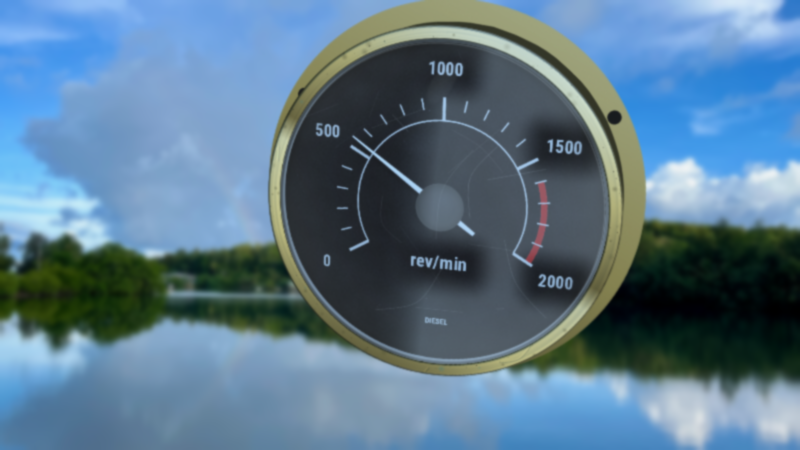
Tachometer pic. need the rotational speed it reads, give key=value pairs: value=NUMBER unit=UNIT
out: value=550 unit=rpm
